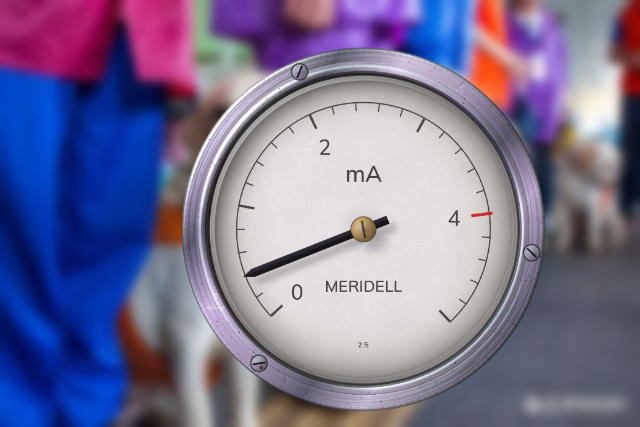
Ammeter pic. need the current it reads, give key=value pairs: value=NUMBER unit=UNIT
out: value=0.4 unit=mA
